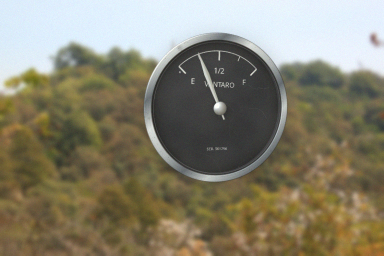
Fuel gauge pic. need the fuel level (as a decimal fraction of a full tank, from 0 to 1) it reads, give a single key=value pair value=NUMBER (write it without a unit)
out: value=0.25
